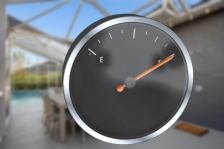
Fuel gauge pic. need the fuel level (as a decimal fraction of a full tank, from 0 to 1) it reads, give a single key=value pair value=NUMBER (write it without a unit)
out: value=1
